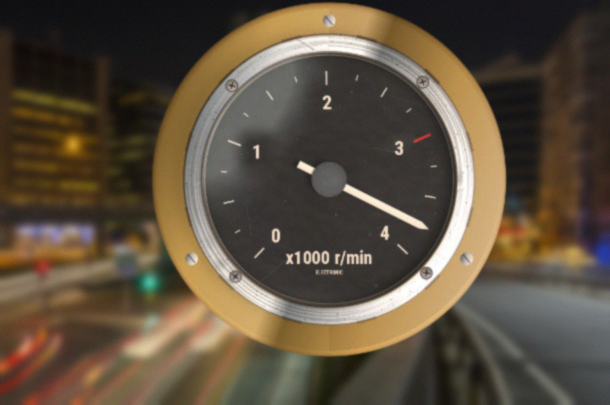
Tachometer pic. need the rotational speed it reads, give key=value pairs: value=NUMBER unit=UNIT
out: value=3750 unit=rpm
